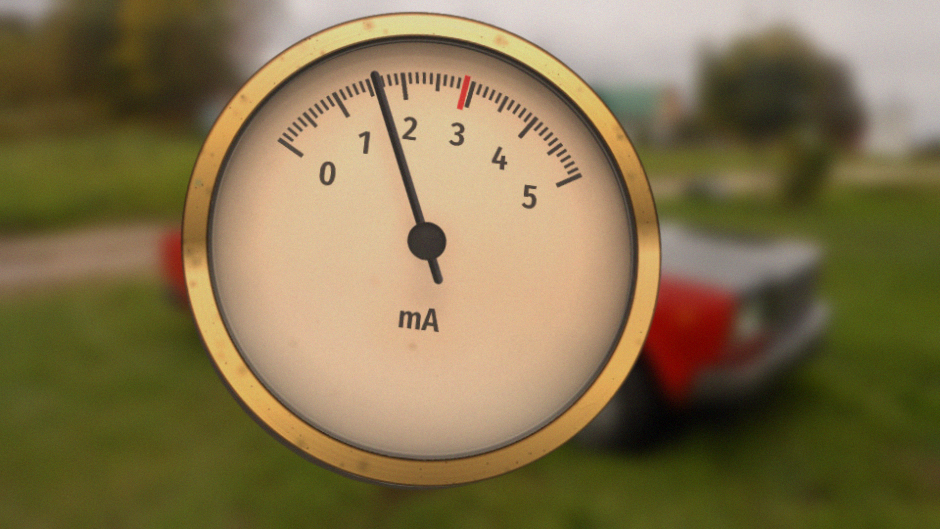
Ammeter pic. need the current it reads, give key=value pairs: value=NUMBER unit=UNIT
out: value=1.6 unit=mA
